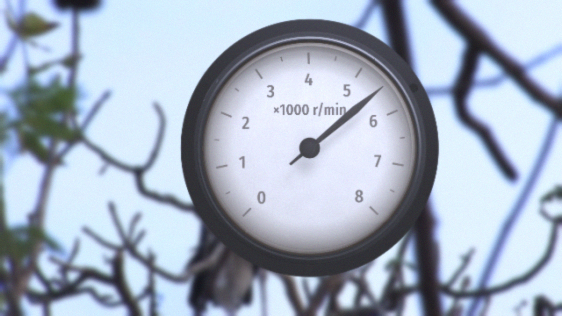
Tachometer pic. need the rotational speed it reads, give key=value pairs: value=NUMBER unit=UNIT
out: value=5500 unit=rpm
